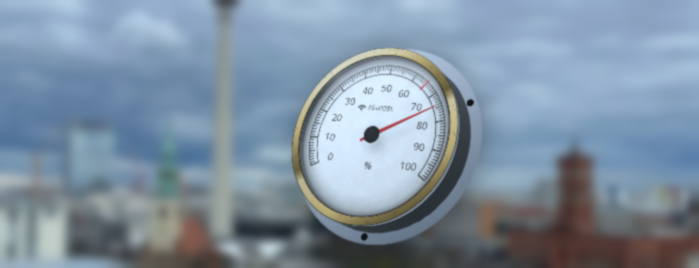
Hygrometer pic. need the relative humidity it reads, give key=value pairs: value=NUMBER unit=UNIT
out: value=75 unit=%
